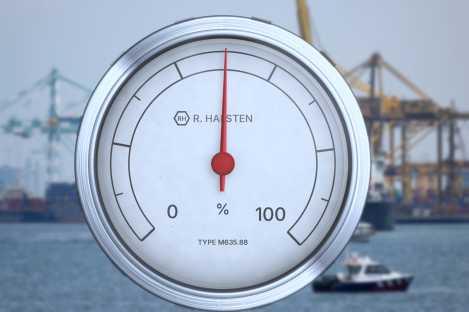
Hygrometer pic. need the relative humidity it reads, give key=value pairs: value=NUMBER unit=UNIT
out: value=50 unit=%
